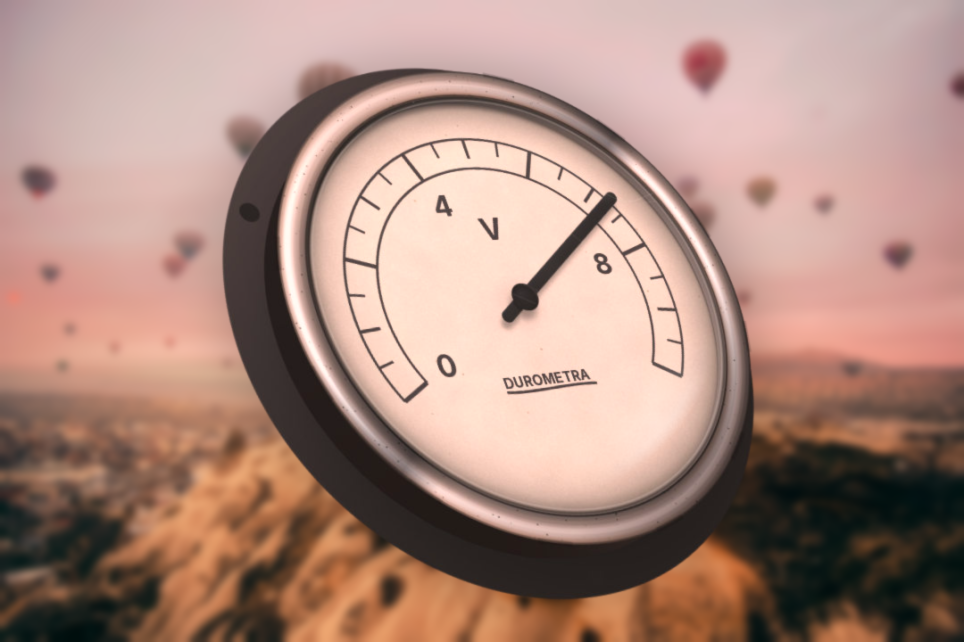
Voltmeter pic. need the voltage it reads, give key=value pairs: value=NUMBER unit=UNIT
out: value=7.25 unit=V
